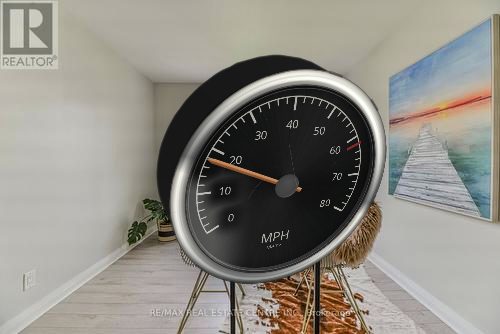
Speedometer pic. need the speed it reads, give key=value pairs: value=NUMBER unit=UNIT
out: value=18 unit=mph
